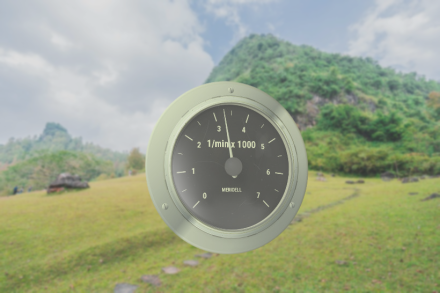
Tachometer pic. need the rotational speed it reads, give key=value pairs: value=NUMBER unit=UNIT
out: value=3250 unit=rpm
